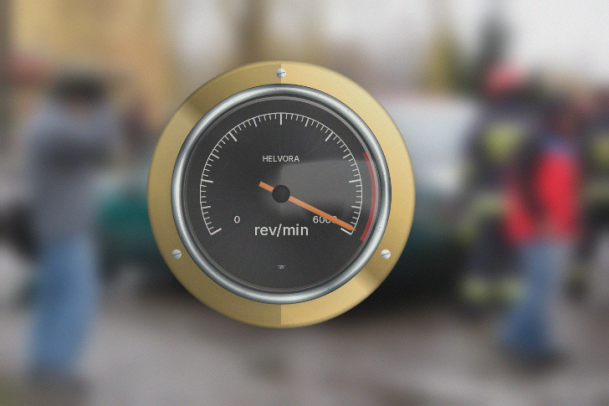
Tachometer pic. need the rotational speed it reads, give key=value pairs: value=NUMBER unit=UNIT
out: value=5900 unit=rpm
